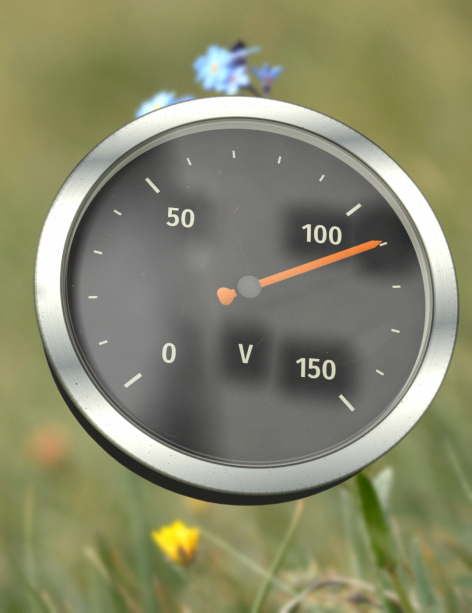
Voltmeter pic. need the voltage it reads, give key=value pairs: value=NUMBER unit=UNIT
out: value=110 unit=V
